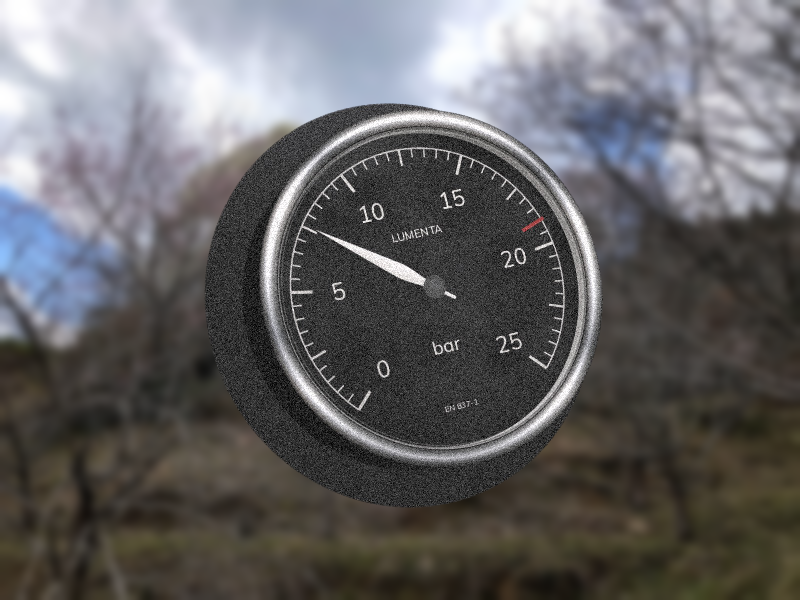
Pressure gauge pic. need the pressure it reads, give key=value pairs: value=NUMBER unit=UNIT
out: value=7.5 unit=bar
